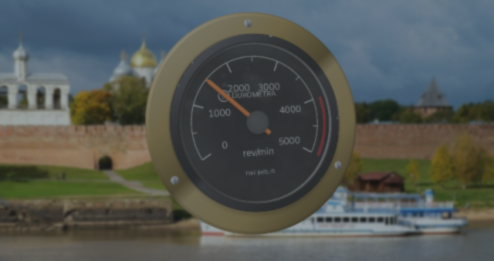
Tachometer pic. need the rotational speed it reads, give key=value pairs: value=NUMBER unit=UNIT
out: value=1500 unit=rpm
